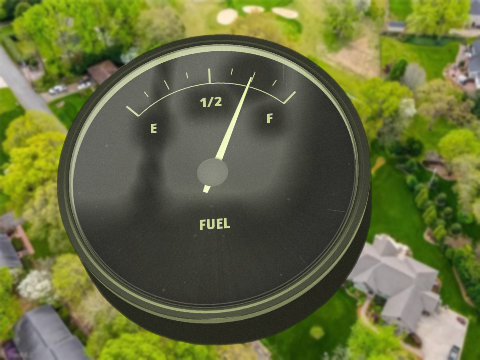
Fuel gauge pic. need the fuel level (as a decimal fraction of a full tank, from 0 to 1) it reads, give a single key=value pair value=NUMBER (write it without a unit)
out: value=0.75
